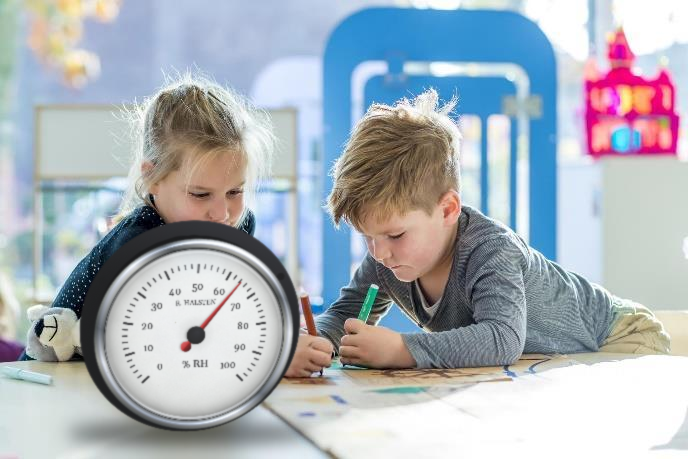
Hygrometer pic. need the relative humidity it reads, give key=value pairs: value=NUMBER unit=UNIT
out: value=64 unit=%
